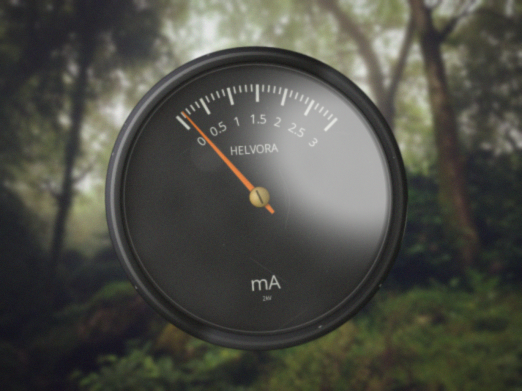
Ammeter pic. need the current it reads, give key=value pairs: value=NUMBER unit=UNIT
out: value=0.1 unit=mA
